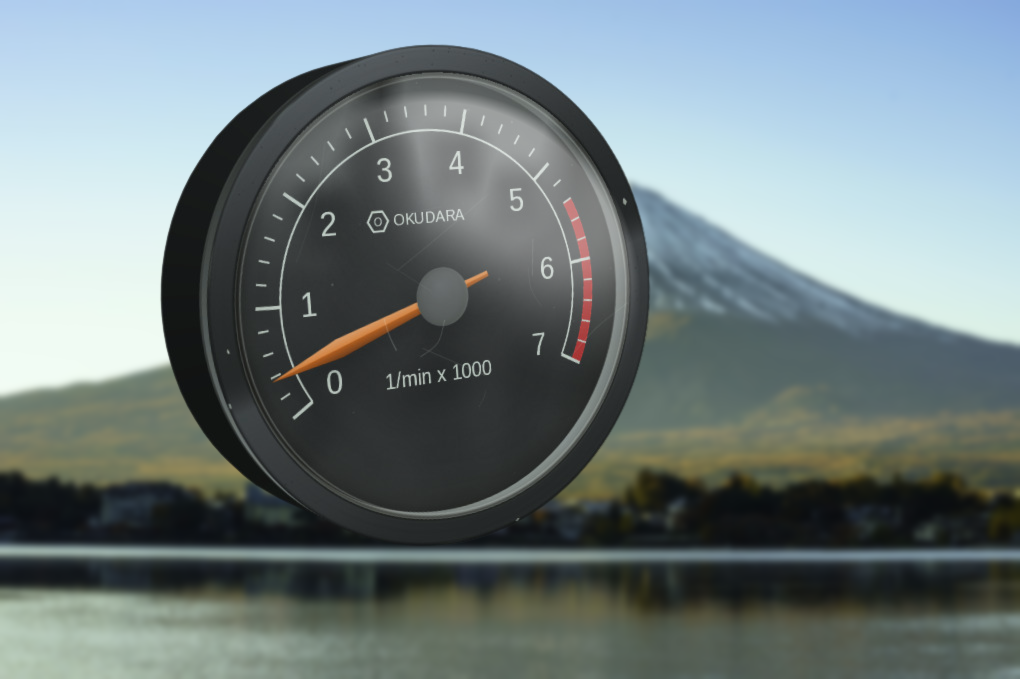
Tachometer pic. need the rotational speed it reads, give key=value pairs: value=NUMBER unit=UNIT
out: value=400 unit=rpm
